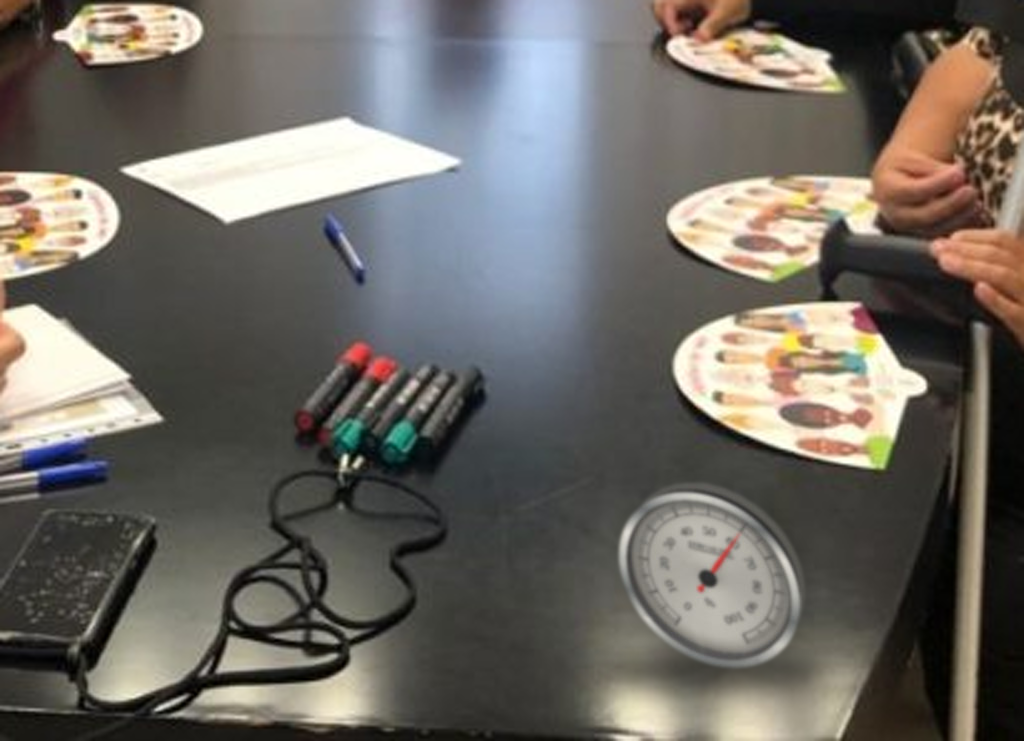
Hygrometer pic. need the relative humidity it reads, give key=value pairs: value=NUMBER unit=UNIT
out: value=60 unit=%
